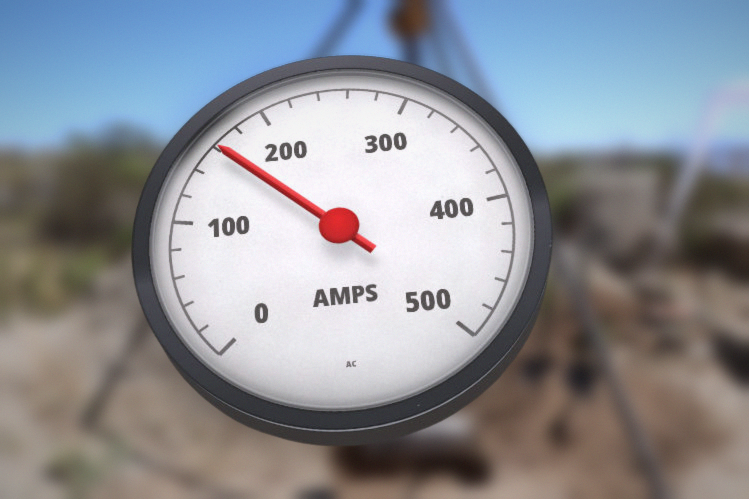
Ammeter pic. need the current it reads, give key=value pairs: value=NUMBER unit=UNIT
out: value=160 unit=A
